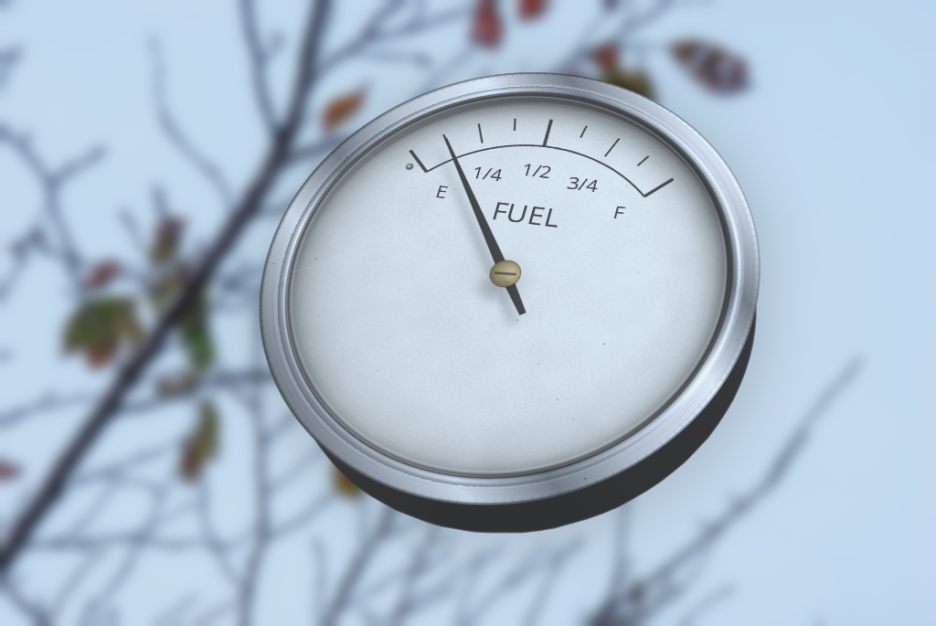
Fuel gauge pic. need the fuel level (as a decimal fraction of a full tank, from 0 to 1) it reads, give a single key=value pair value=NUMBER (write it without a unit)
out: value=0.125
